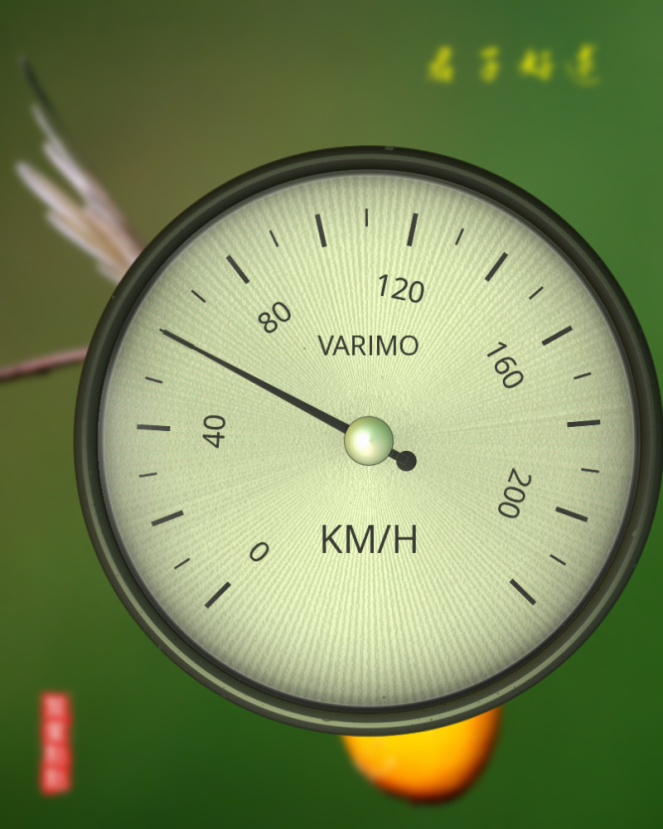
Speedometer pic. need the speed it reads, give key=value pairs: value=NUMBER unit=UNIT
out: value=60 unit=km/h
